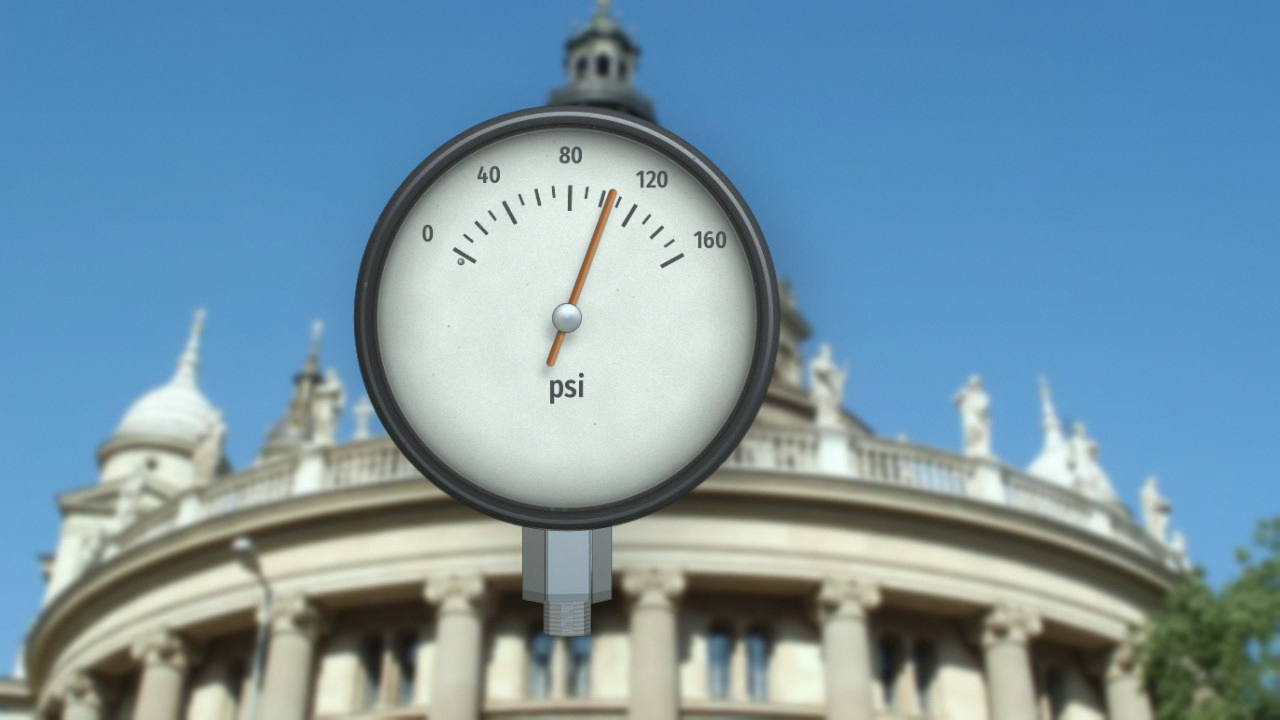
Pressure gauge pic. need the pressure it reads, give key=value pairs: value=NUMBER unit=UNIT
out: value=105 unit=psi
